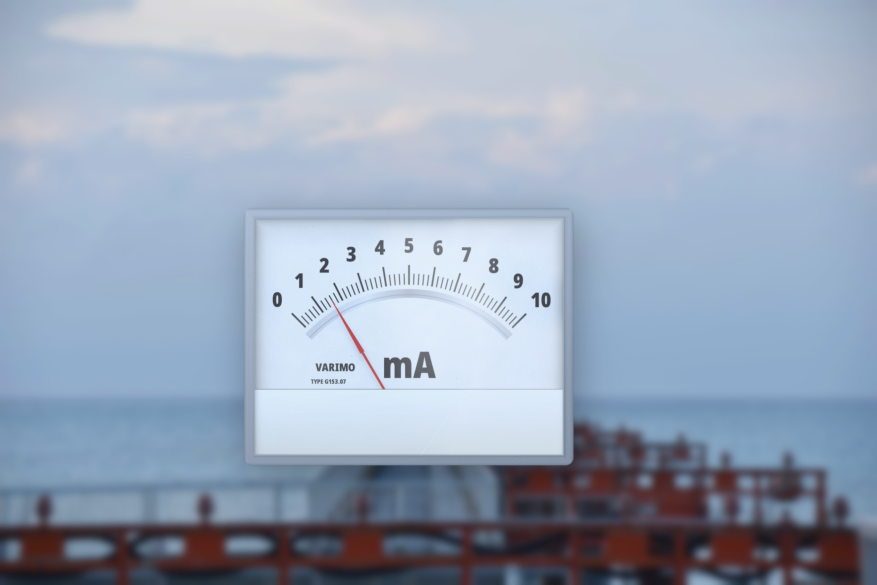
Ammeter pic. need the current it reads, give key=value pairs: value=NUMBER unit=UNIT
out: value=1.6 unit=mA
